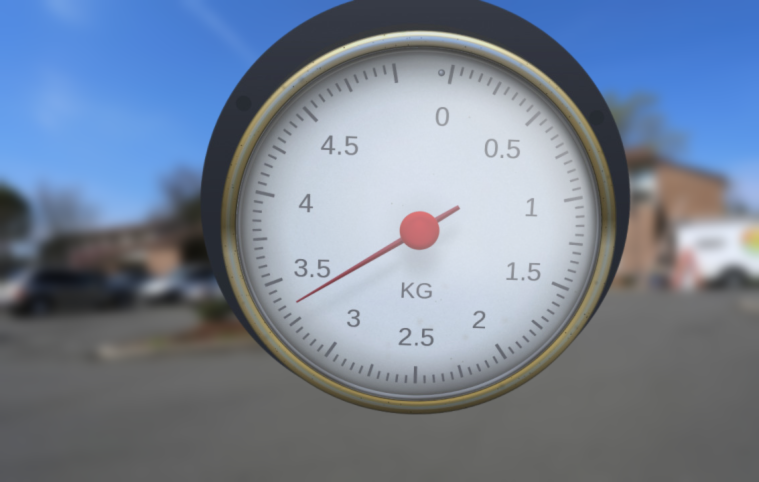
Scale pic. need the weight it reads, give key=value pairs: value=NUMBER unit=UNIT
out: value=3.35 unit=kg
